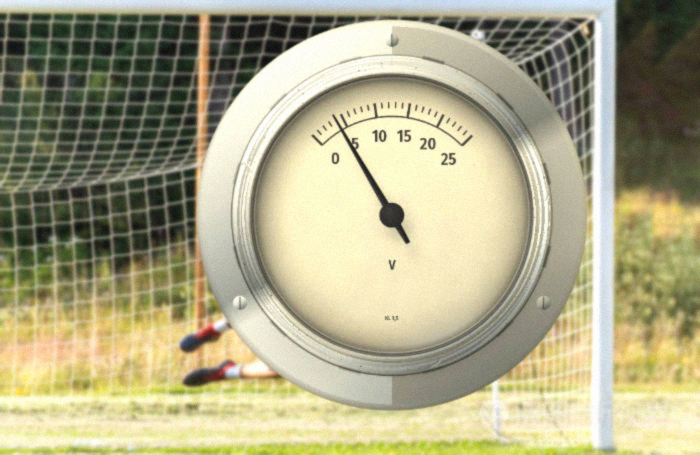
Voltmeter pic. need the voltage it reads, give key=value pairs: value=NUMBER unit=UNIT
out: value=4 unit=V
